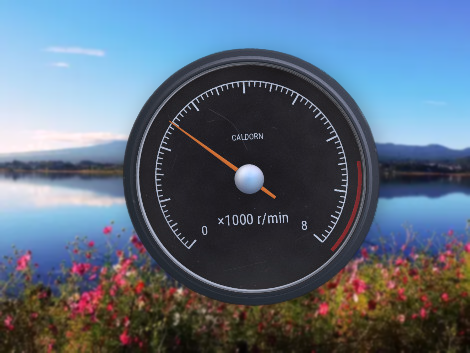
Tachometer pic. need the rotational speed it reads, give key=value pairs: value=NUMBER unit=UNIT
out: value=2500 unit=rpm
